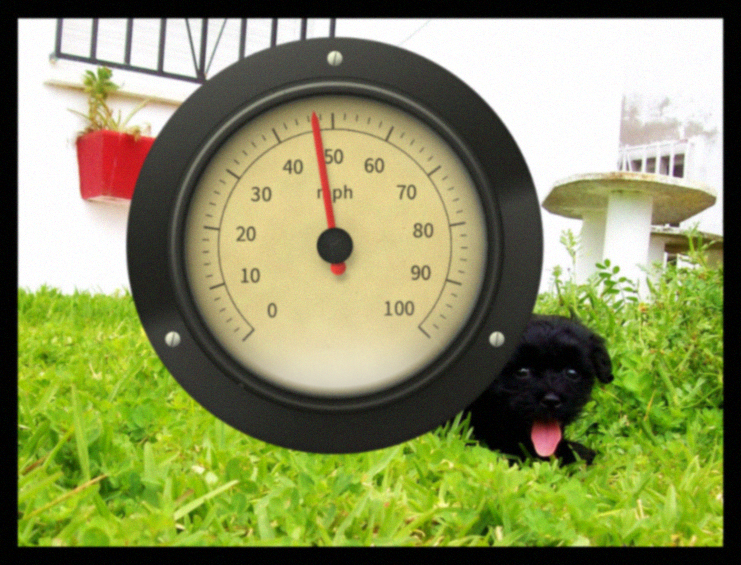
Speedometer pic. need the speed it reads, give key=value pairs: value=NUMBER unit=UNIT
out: value=47 unit=mph
